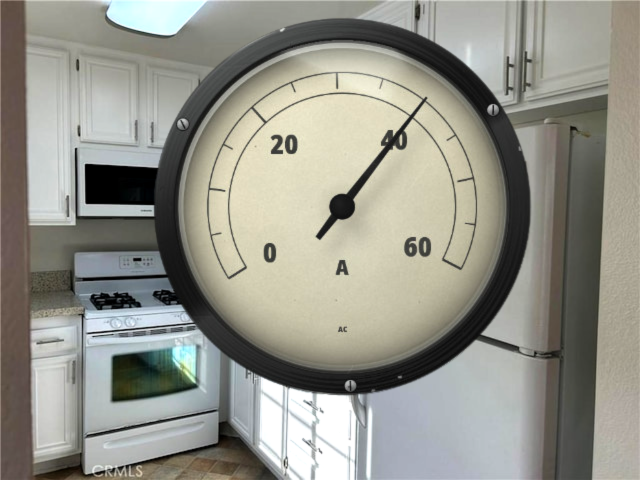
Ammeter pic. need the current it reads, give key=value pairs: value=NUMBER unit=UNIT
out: value=40 unit=A
